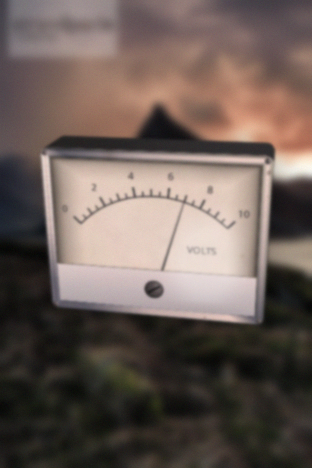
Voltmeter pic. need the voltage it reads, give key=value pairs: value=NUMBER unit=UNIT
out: value=7 unit=V
